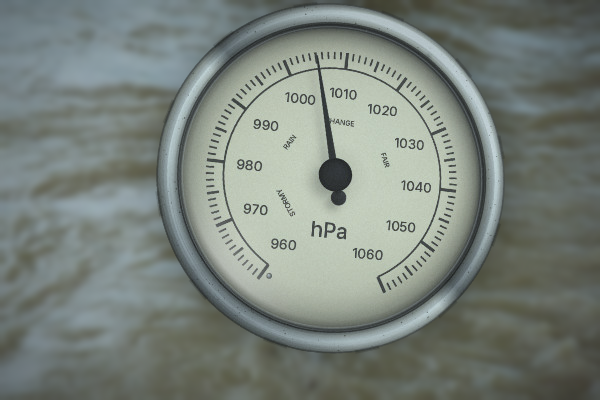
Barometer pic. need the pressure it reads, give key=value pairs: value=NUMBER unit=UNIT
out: value=1005 unit=hPa
